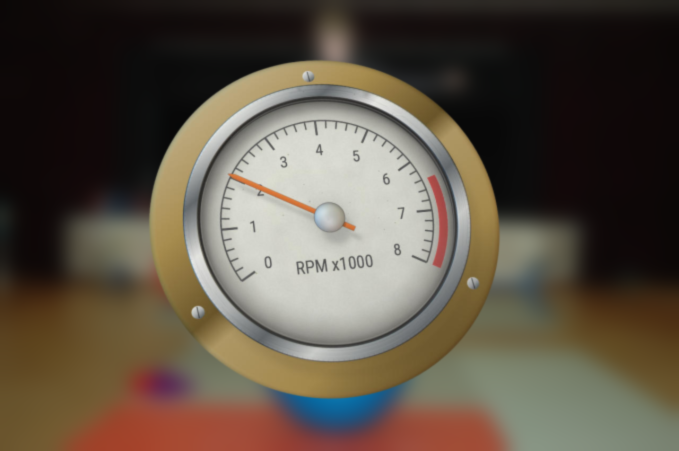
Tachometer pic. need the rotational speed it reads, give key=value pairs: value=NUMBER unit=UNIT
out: value=2000 unit=rpm
